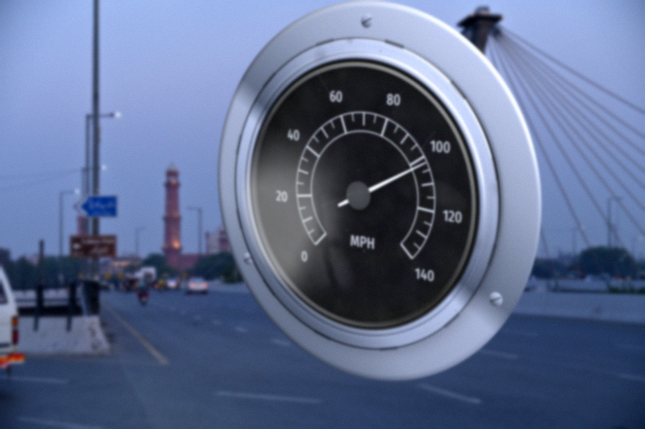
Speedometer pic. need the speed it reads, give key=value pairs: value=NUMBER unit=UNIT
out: value=102.5 unit=mph
